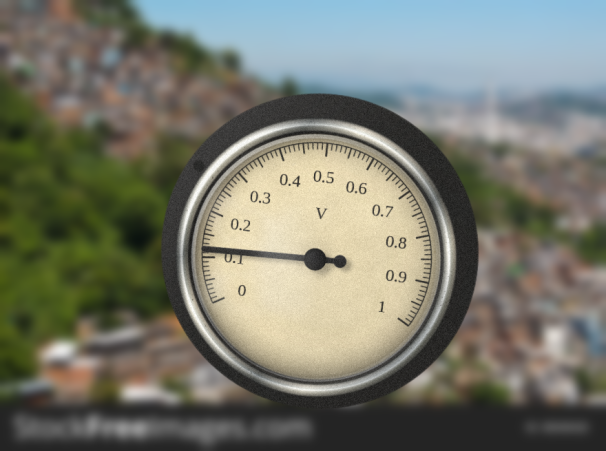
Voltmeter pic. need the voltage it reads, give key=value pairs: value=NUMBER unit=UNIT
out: value=0.12 unit=V
